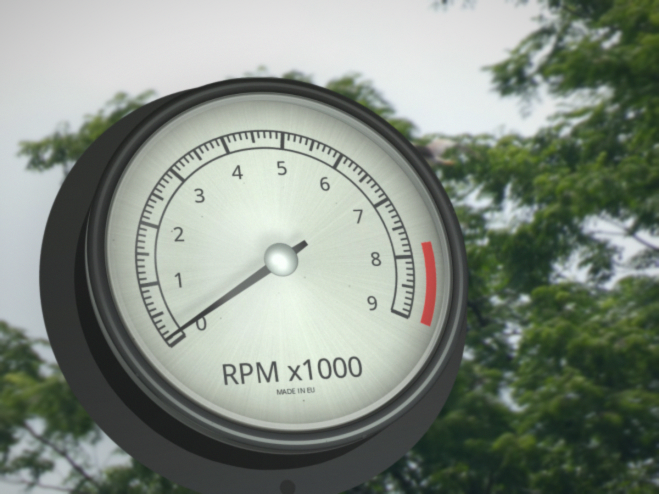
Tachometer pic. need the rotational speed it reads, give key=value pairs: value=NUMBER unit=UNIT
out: value=100 unit=rpm
